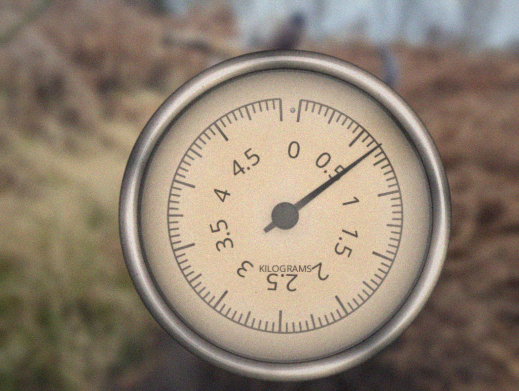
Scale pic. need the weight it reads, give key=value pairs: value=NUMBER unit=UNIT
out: value=0.65 unit=kg
